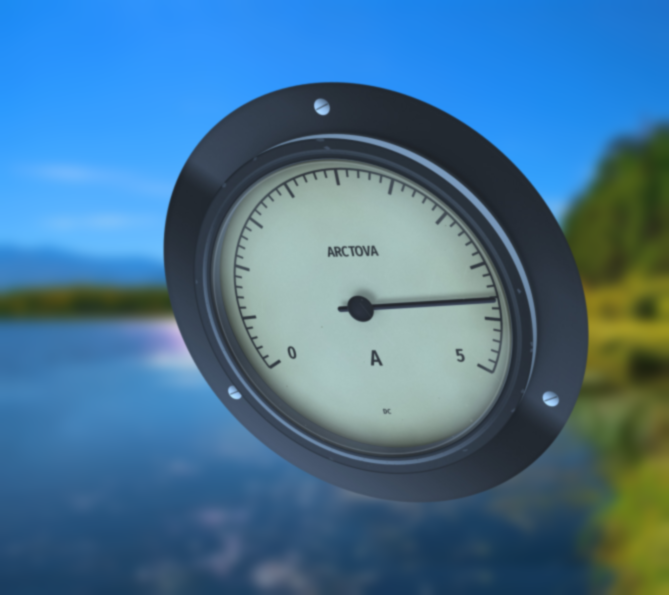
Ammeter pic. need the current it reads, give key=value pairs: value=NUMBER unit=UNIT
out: value=4.3 unit=A
